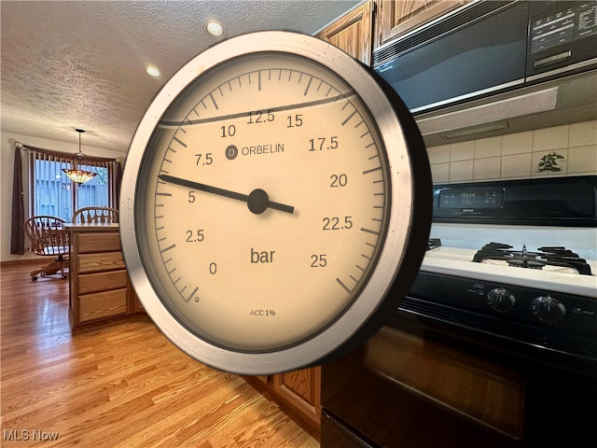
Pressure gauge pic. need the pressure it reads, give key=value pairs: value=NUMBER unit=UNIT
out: value=5.75 unit=bar
